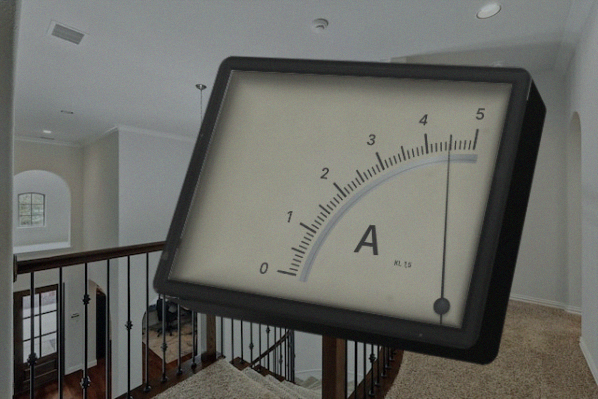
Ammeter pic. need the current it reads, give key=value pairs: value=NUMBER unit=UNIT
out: value=4.5 unit=A
